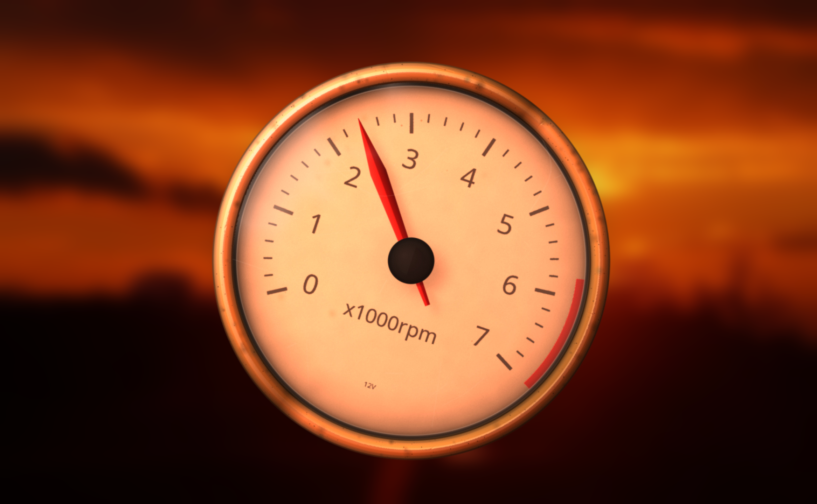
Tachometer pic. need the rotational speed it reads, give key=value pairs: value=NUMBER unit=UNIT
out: value=2400 unit=rpm
